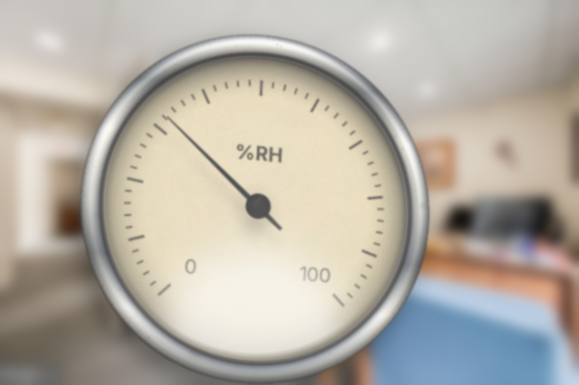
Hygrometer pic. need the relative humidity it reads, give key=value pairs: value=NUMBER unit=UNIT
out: value=32 unit=%
